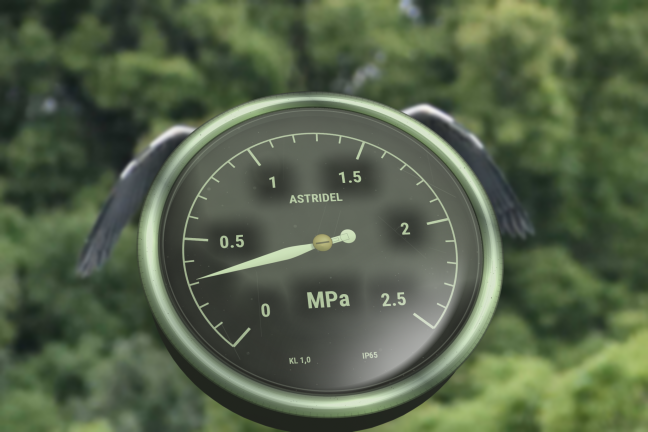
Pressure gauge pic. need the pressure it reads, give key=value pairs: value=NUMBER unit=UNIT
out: value=0.3 unit=MPa
